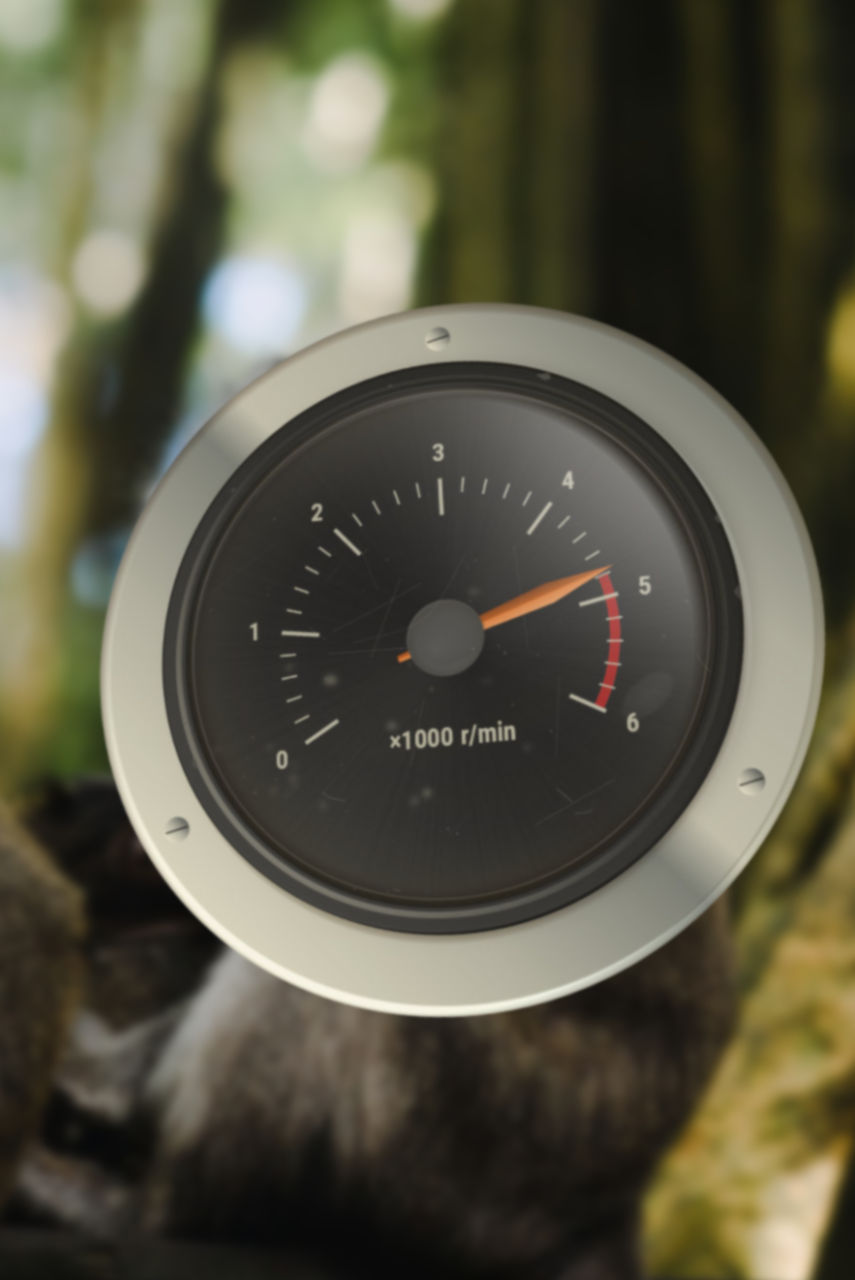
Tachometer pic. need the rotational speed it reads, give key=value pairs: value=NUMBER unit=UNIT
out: value=4800 unit=rpm
